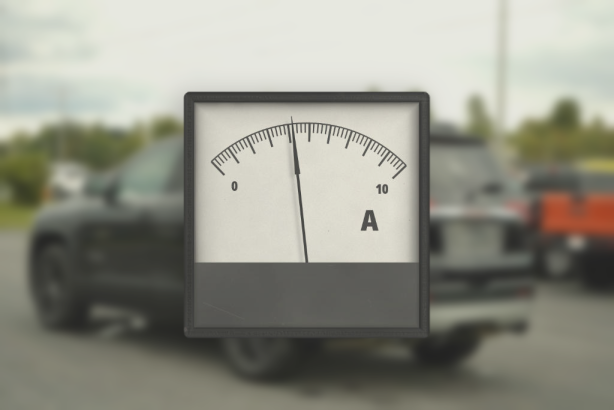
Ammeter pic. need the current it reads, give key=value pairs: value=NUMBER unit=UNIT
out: value=4.2 unit=A
